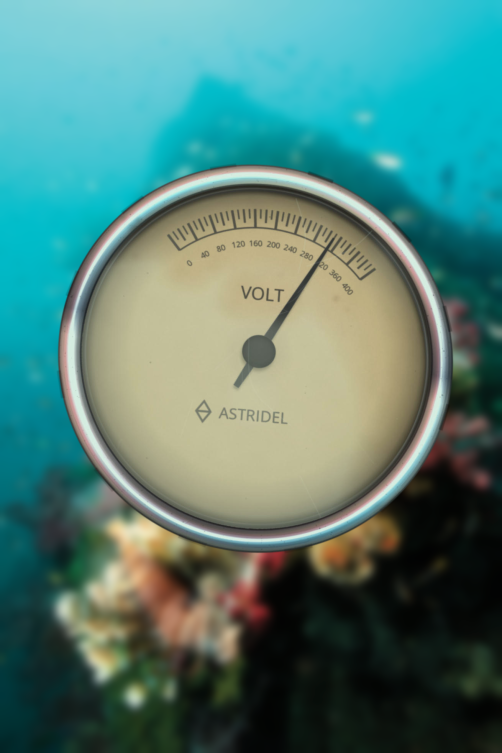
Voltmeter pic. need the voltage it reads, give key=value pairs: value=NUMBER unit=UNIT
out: value=310 unit=V
